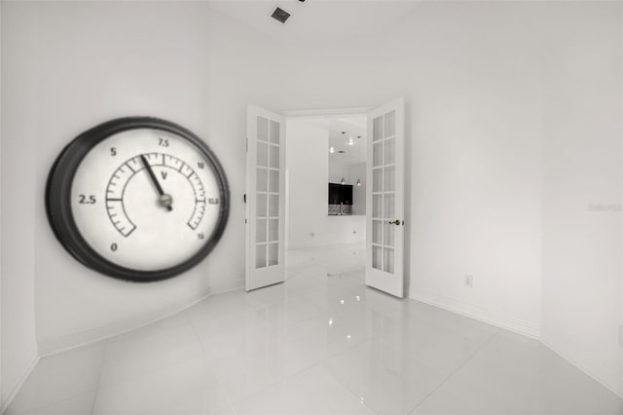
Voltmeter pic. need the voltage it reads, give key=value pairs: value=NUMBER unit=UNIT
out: value=6 unit=V
